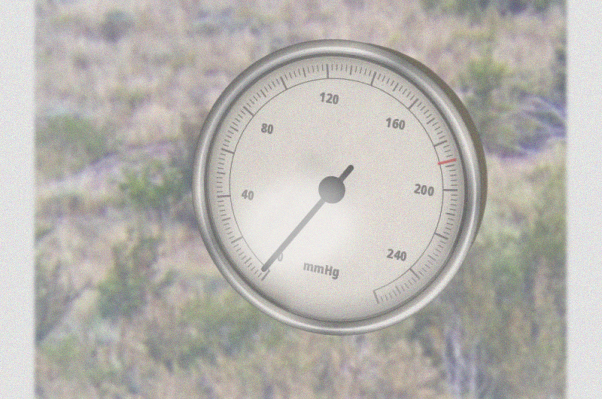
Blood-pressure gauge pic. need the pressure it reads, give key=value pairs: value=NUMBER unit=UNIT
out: value=2 unit=mmHg
